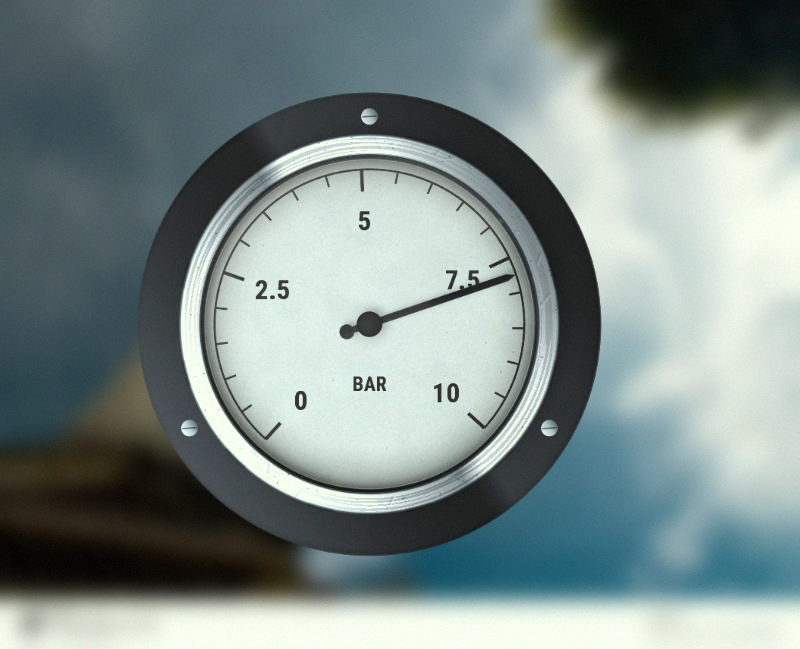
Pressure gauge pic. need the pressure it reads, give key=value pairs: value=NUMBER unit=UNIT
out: value=7.75 unit=bar
